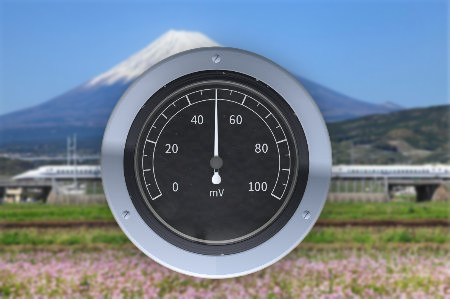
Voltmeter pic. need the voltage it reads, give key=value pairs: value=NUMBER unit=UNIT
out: value=50 unit=mV
